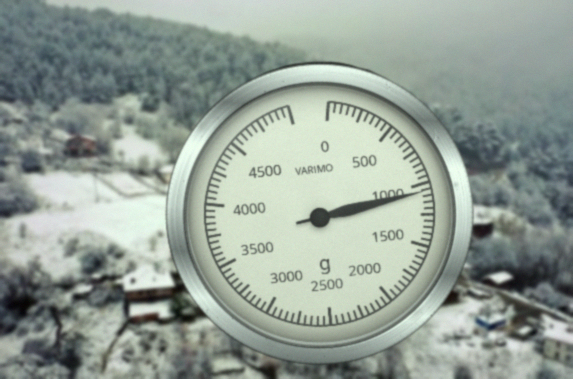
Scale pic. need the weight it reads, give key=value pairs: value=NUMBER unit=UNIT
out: value=1050 unit=g
